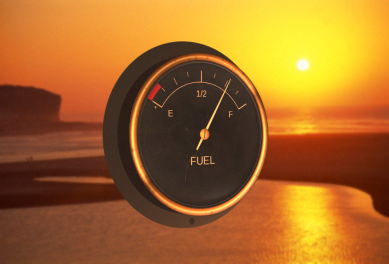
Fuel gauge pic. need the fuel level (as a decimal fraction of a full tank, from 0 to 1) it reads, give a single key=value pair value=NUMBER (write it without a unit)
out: value=0.75
